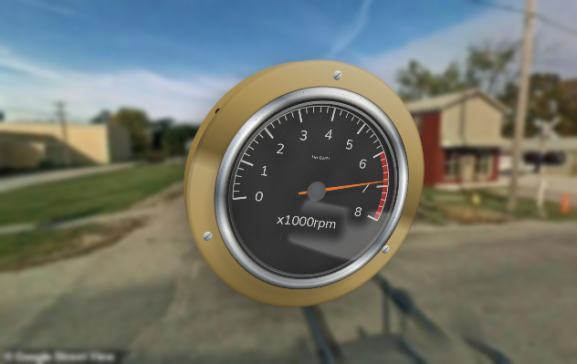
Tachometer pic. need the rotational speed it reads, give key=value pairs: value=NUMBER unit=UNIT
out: value=6800 unit=rpm
